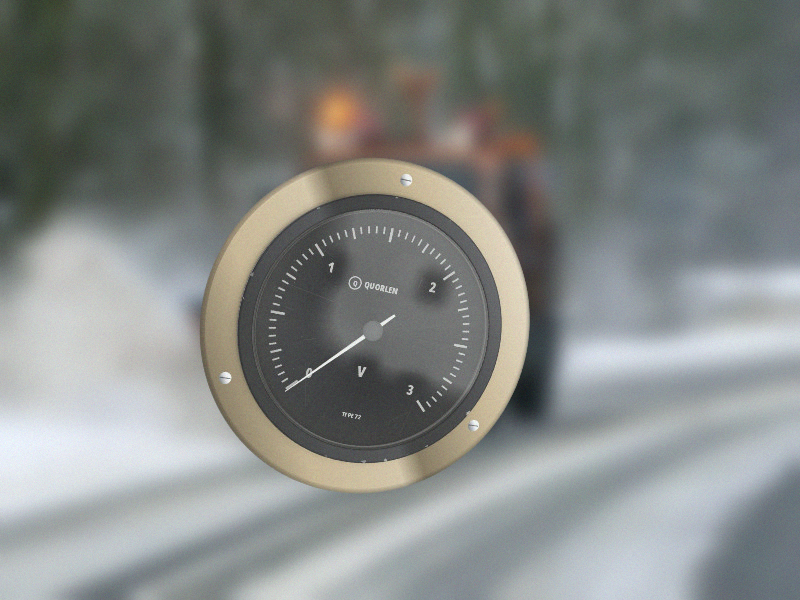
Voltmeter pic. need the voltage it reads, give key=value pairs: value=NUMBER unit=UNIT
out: value=0 unit=V
